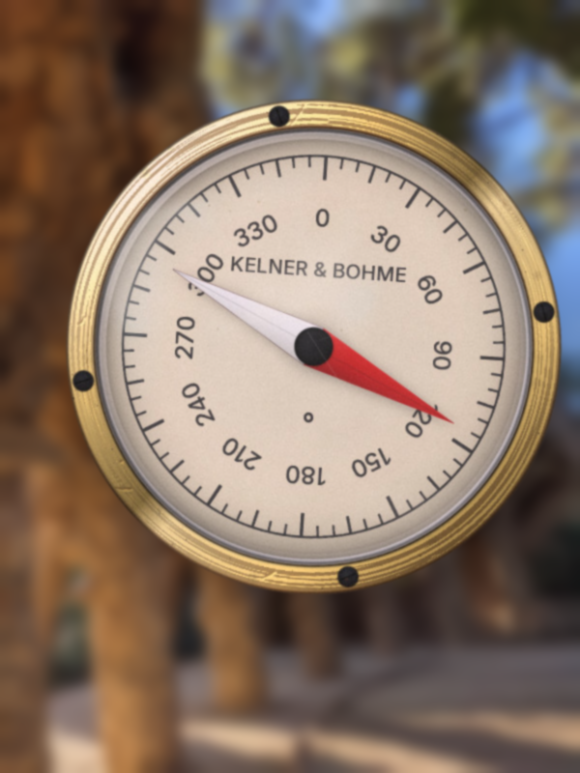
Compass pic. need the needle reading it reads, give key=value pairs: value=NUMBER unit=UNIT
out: value=115 unit=°
